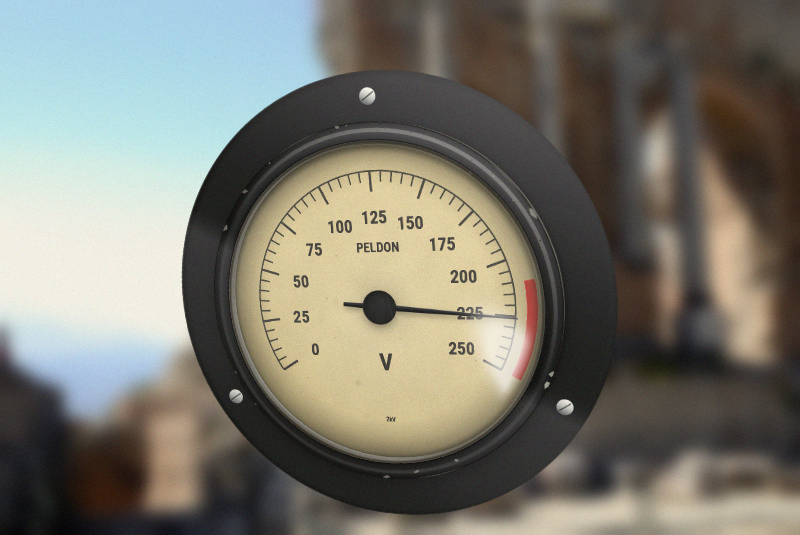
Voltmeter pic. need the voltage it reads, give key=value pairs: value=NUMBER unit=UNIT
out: value=225 unit=V
